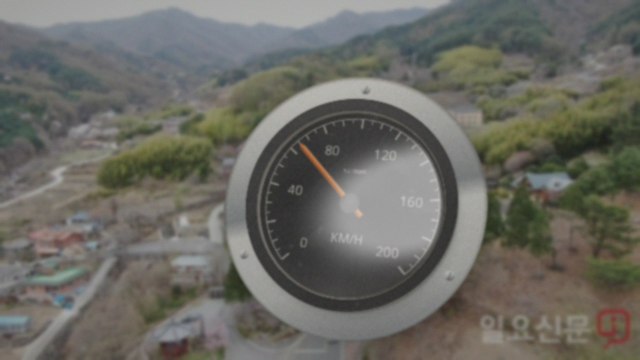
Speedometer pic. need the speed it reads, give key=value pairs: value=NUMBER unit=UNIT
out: value=65 unit=km/h
